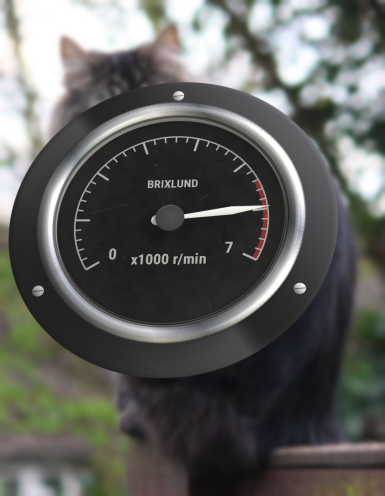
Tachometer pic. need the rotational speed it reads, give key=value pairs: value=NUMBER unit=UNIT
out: value=6000 unit=rpm
